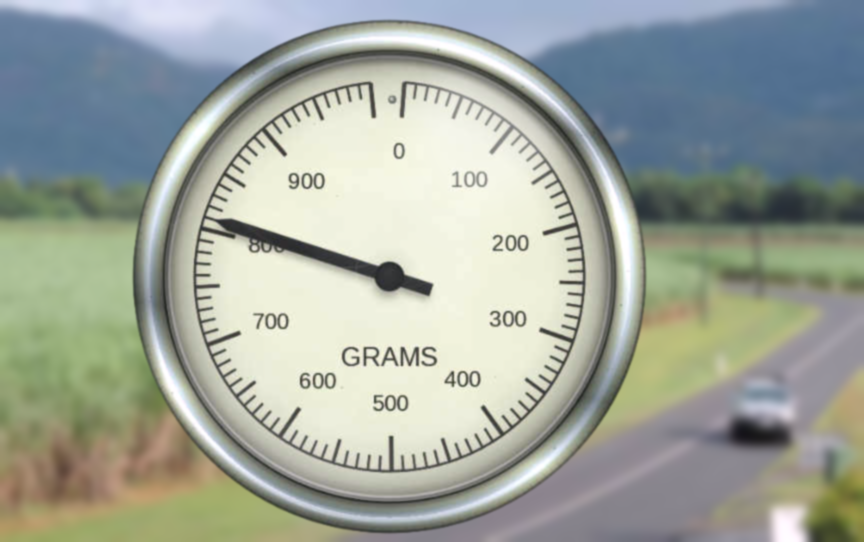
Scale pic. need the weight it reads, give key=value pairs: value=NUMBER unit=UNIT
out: value=810 unit=g
